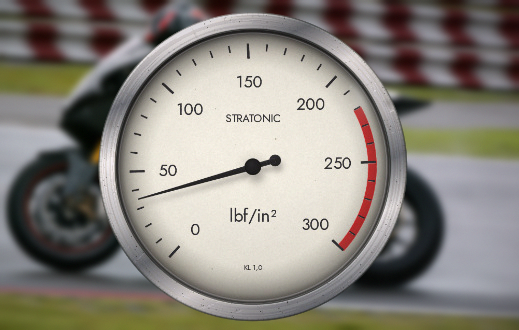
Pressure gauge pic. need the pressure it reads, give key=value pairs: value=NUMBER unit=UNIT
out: value=35 unit=psi
